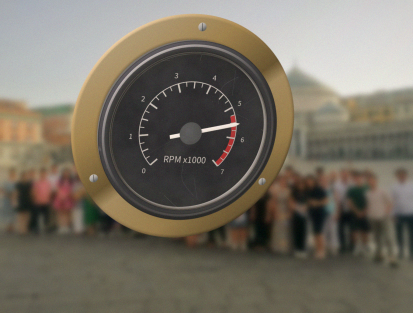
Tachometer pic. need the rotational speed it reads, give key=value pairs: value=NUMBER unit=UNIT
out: value=5500 unit=rpm
